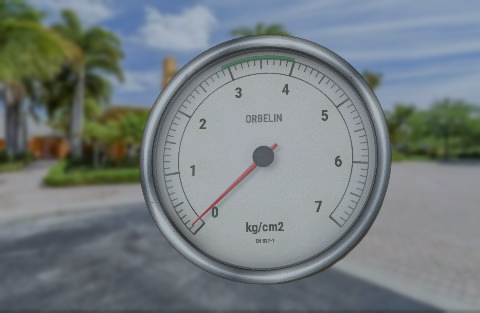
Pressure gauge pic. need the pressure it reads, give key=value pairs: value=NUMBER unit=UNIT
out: value=0.1 unit=kg/cm²
